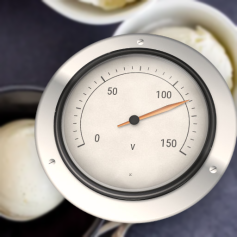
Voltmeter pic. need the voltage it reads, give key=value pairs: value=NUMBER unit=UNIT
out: value=115 unit=V
